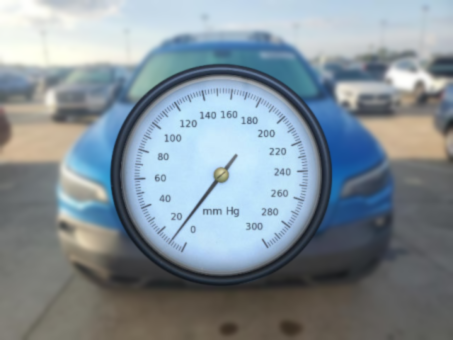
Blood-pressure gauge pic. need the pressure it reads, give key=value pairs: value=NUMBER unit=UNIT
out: value=10 unit=mmHg
